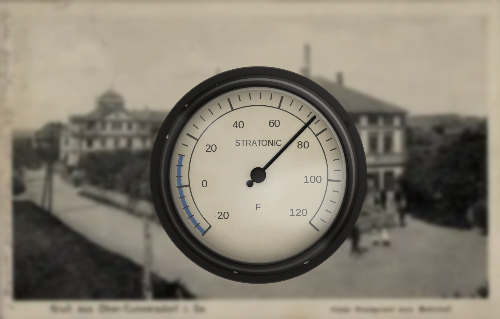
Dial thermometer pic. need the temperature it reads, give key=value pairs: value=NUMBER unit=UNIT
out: value=74 unit=°F
